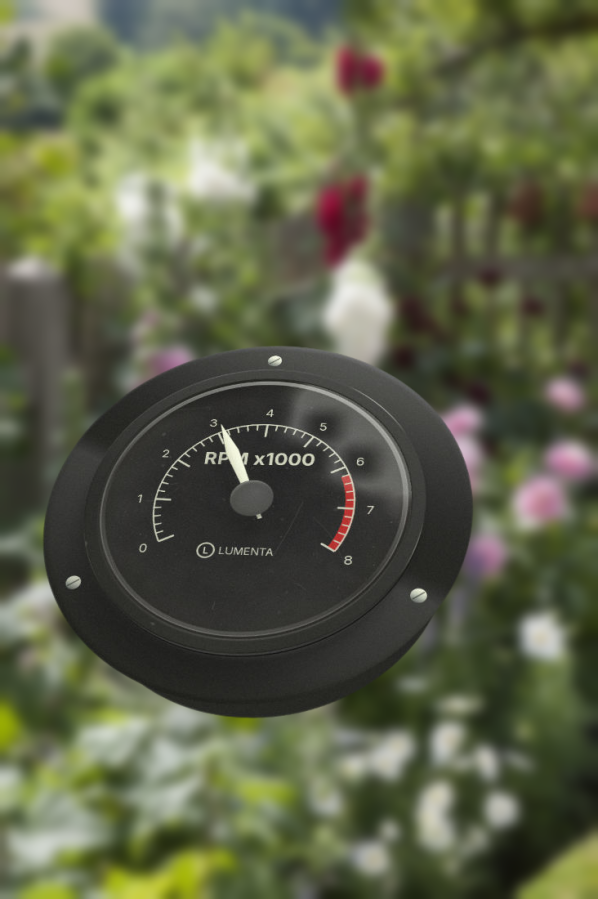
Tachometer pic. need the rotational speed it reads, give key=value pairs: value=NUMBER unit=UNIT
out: value=3100 unit=rpm
